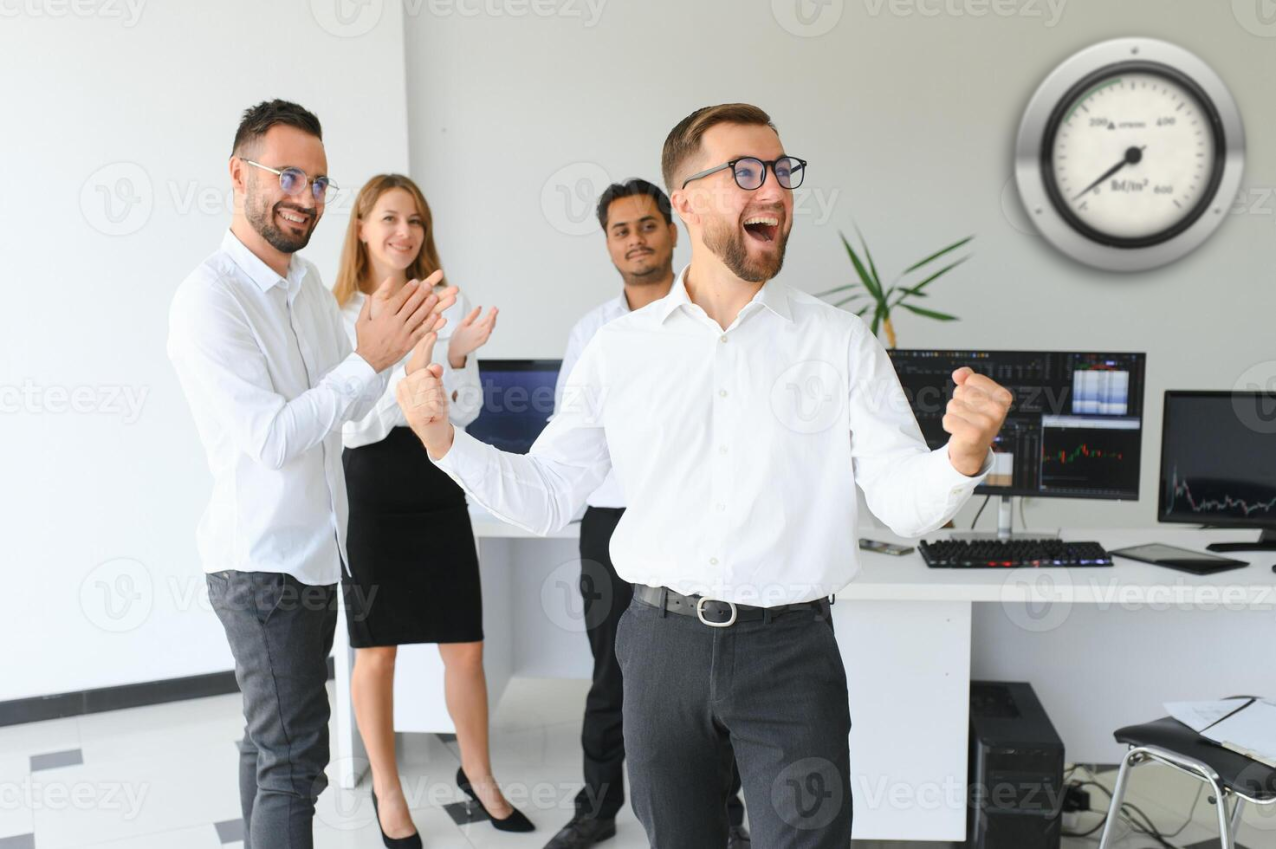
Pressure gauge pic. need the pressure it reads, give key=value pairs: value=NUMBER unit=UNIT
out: value=20 unit=psi
